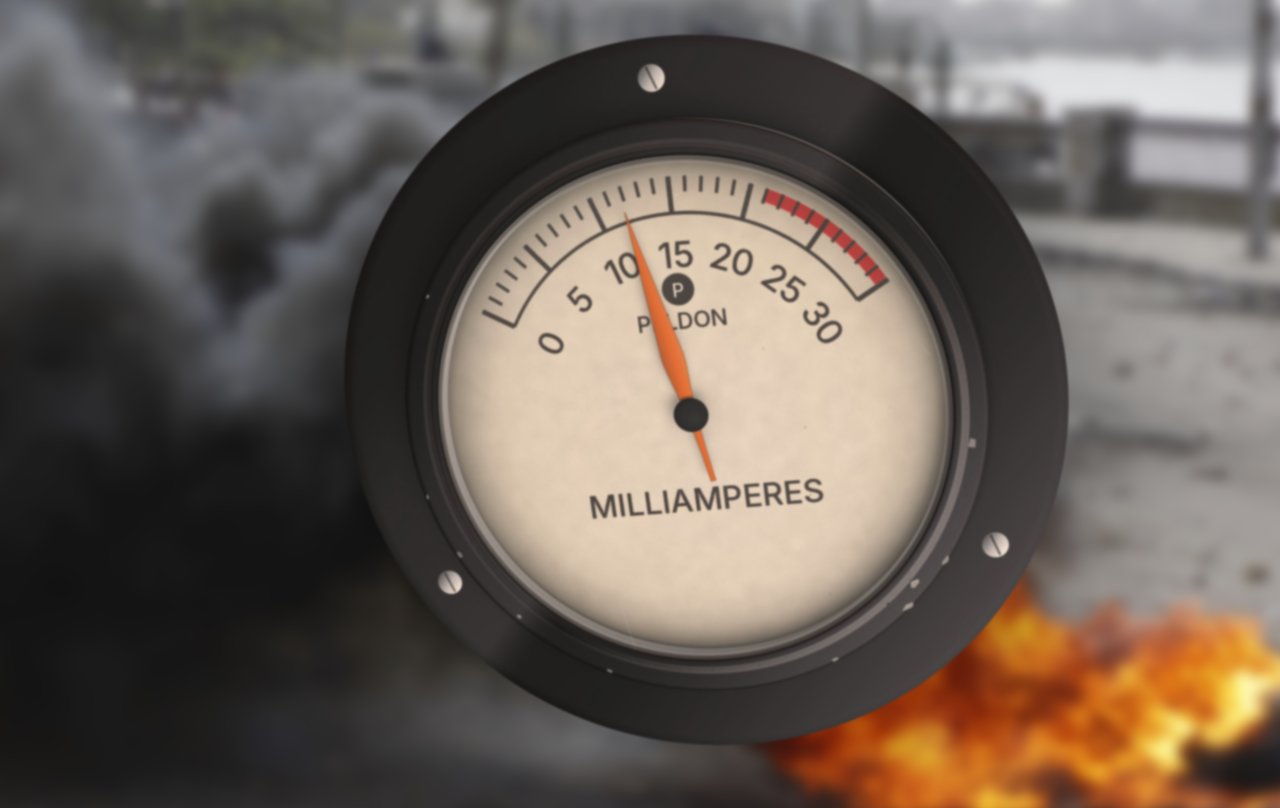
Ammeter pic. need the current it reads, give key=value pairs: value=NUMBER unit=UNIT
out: value=12 unit=mA
